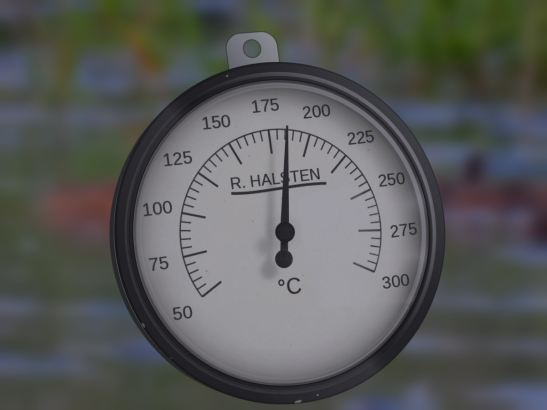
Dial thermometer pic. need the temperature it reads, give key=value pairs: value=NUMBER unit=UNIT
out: value=185 unit=°C
